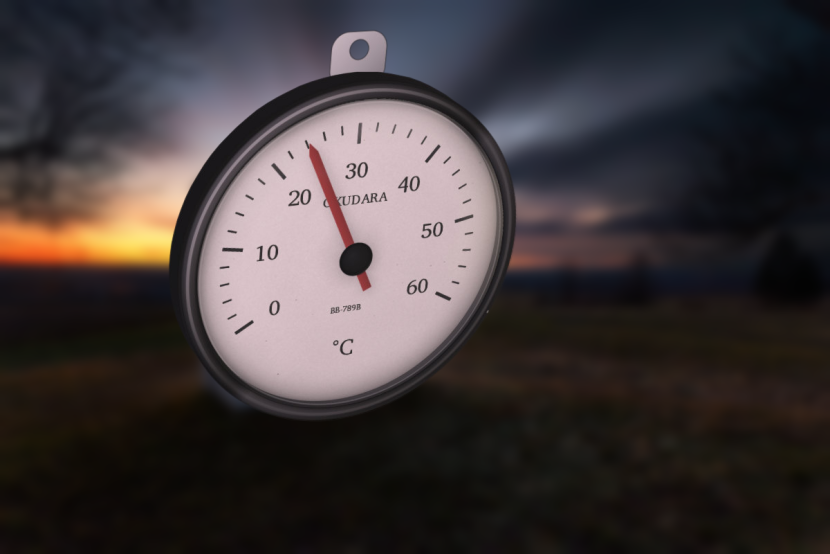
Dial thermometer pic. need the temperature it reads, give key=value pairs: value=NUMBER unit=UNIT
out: value=24 unit=°C
